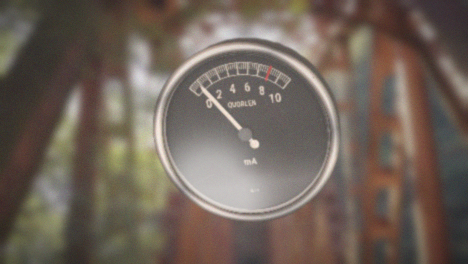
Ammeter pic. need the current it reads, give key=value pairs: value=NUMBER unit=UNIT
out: value=1 unit=mA
